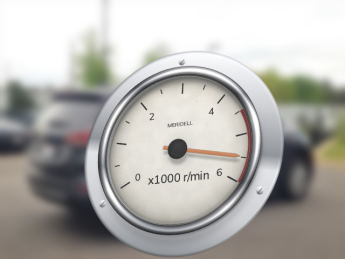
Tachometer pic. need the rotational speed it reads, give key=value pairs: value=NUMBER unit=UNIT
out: value=5500 unit=rpm
